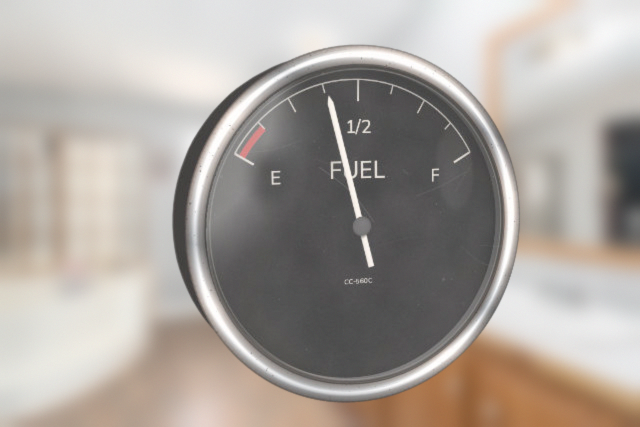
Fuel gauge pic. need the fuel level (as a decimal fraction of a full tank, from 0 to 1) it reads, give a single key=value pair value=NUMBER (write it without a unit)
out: value=0.375
